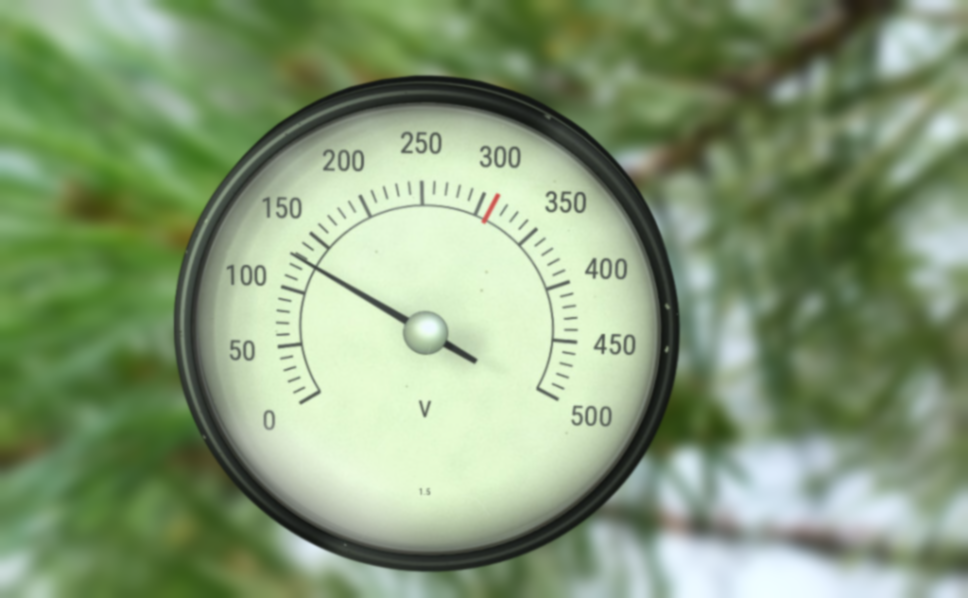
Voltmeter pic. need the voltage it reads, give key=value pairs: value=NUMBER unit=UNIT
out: value=130 unit=V
